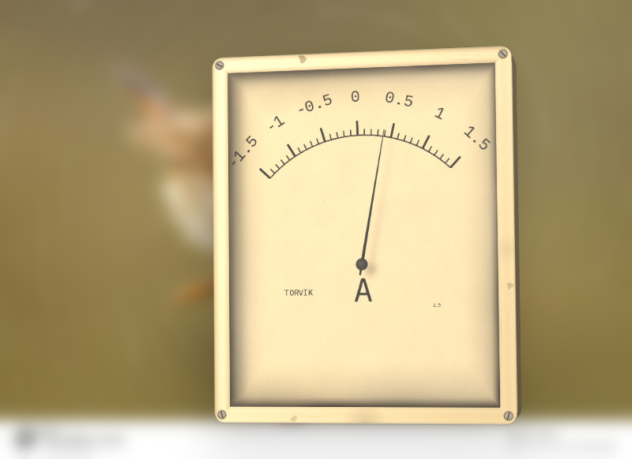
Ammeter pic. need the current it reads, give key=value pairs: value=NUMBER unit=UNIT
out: value=0.4 unit=A
